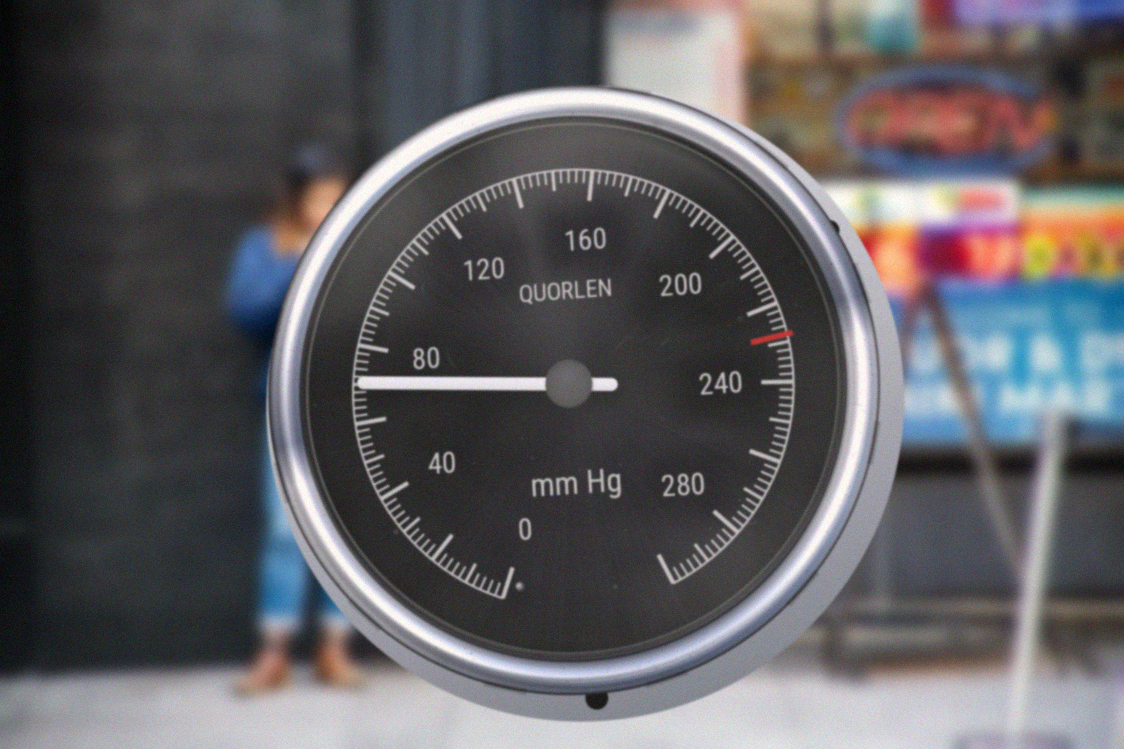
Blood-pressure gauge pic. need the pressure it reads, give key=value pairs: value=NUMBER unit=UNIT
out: value=70 unit=mmHg
